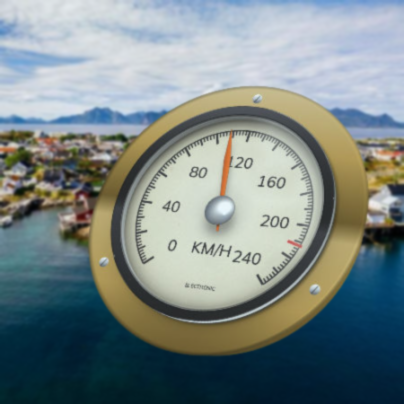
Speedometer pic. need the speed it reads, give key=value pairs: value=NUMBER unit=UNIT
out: value=110 unit=km/h
